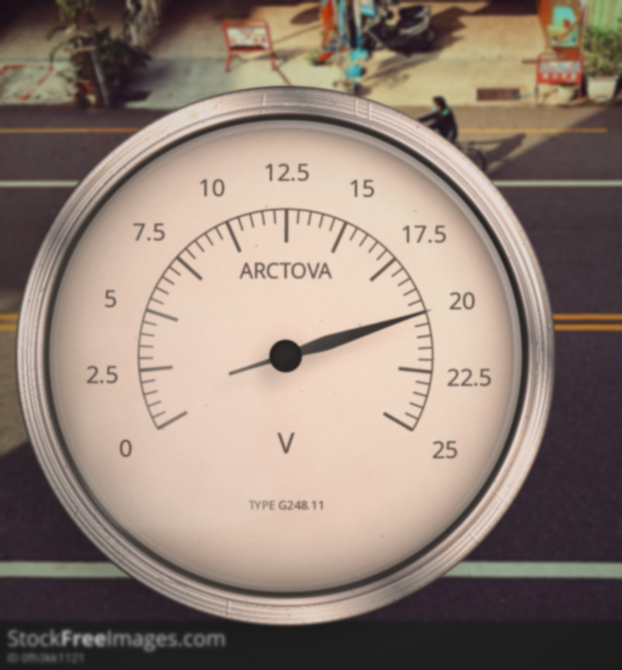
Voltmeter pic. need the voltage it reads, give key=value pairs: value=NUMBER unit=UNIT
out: value=20 unit=V
